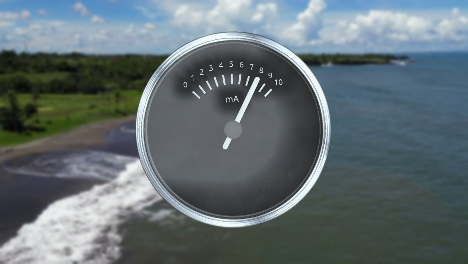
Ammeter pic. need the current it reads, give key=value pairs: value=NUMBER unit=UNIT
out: value=8 unit=mA
